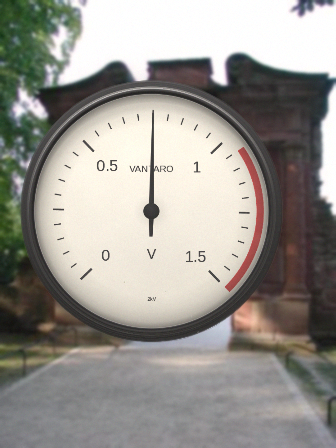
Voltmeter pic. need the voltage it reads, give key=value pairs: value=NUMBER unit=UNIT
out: value=0.75 unit=V
